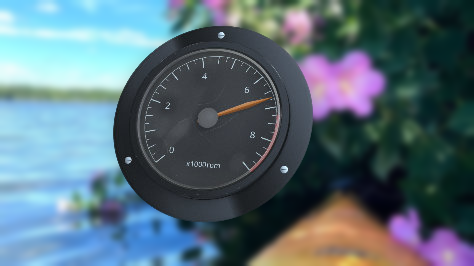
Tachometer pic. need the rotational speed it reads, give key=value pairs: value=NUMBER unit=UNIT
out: value=6750 unit=rpm
